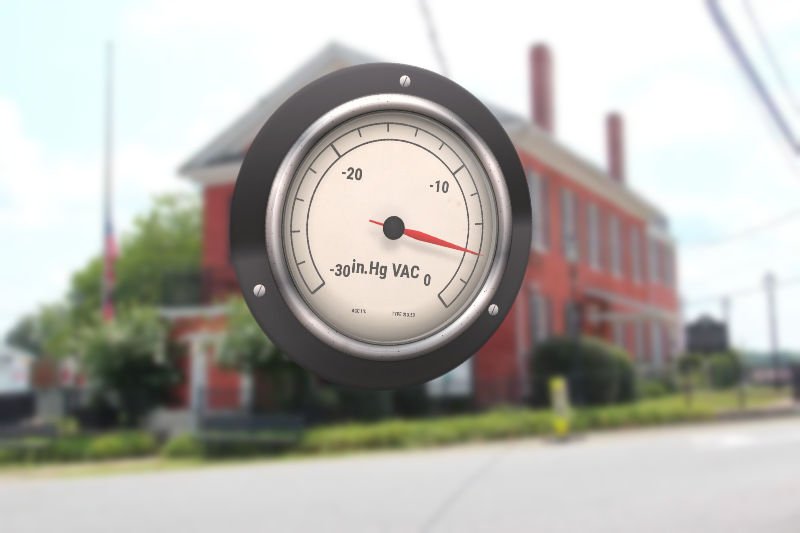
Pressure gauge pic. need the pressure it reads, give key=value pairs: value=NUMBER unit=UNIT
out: value=-4 unit=inHg
